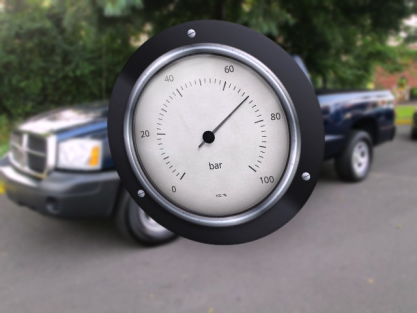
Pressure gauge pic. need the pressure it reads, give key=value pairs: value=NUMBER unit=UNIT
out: value=70 unit=bar
